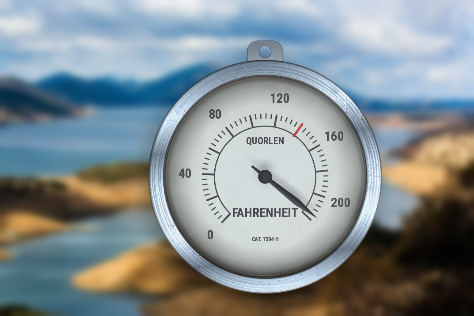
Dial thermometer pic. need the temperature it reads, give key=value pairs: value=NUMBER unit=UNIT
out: value=216 unit=°F
